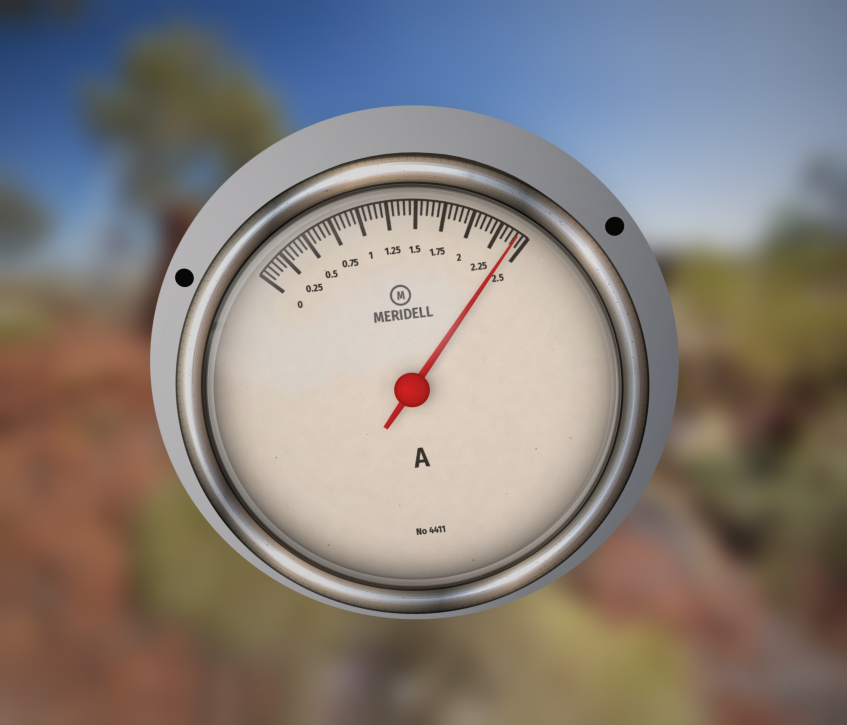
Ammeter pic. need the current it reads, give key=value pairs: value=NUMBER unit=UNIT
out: value=2.4 unit=A
